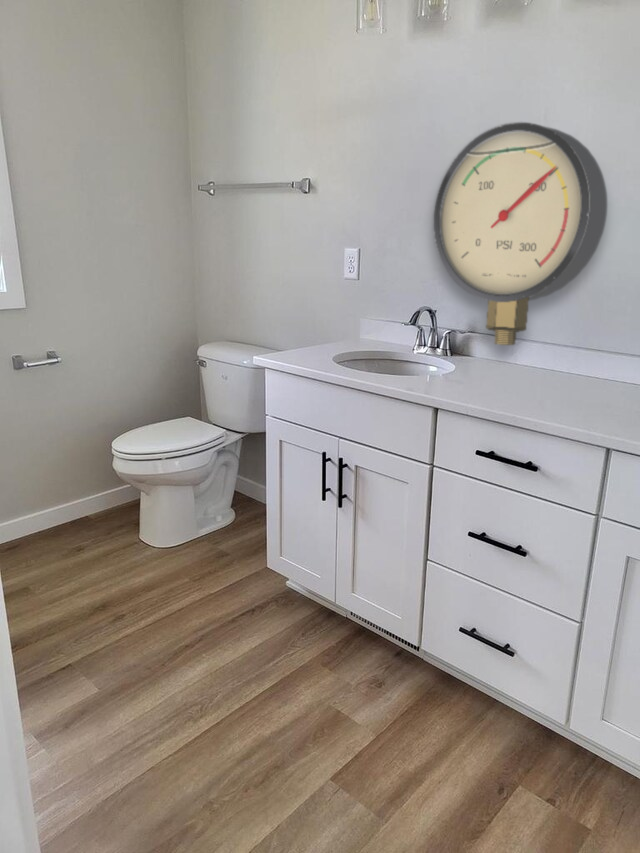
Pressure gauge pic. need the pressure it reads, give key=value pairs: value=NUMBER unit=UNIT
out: value=200 unit=psi
